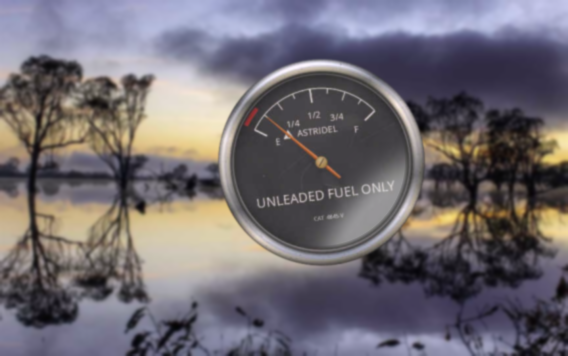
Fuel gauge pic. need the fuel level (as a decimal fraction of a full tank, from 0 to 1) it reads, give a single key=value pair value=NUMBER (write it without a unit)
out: value=0.125
